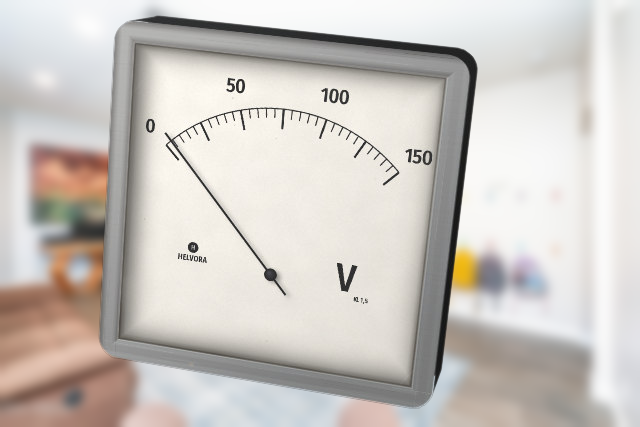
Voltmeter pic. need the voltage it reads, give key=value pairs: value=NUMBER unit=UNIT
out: value=5 unit=V
